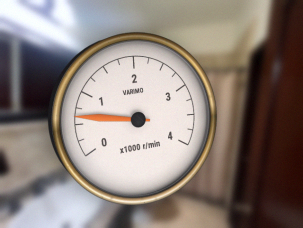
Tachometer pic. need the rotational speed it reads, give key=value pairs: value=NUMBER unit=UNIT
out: value=625 unit=rpm
